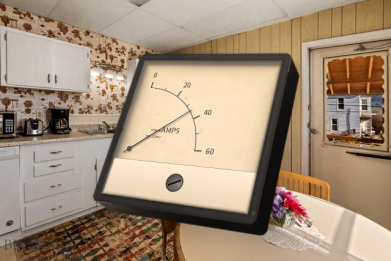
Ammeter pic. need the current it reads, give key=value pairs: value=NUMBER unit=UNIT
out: value=35 unit=A
